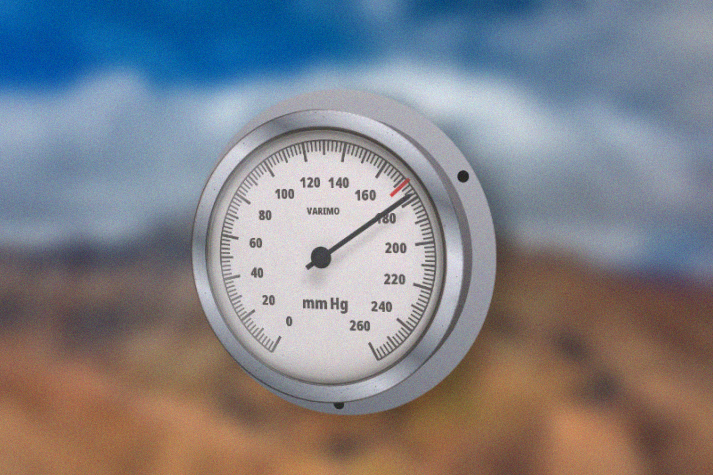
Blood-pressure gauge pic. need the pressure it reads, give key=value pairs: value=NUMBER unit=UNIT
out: value=178 unit=mmHg
